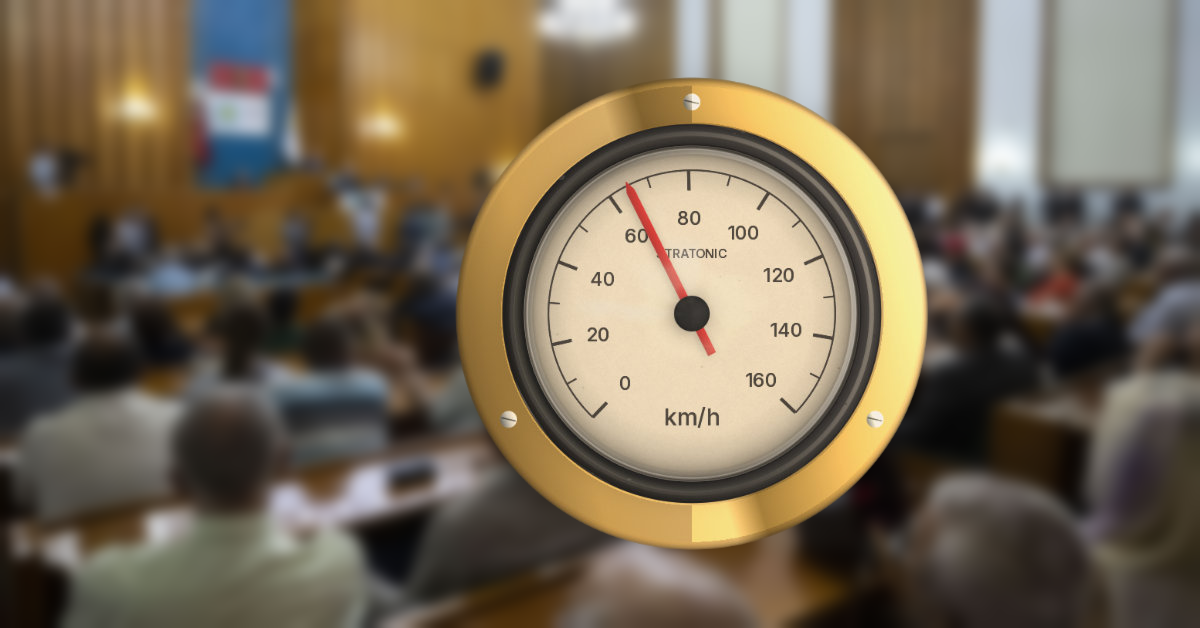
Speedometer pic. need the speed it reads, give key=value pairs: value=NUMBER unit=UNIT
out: value=65 unit=km/h
